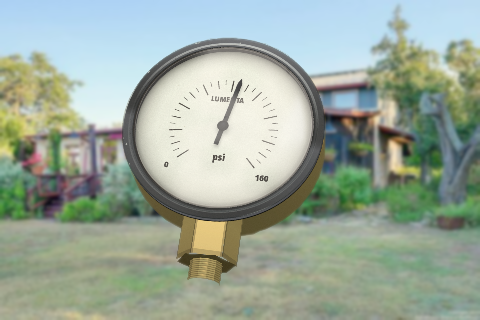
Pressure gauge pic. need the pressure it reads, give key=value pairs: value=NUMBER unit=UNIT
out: value=85 unit=psi
